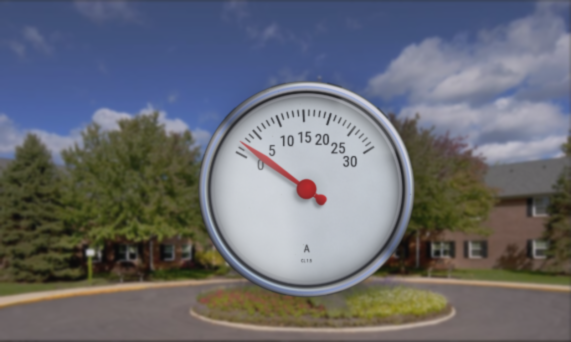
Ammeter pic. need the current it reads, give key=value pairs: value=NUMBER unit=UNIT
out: value=2 unit=A
